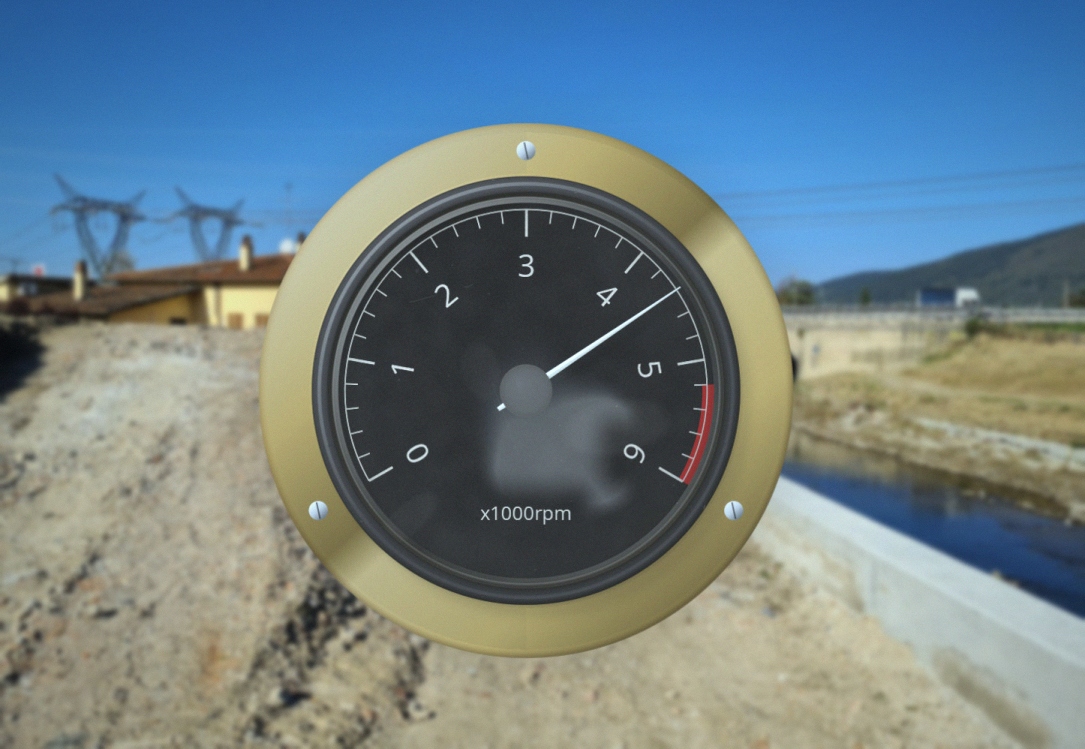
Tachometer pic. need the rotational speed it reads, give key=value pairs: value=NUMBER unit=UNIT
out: value=4400 unit=rpm
